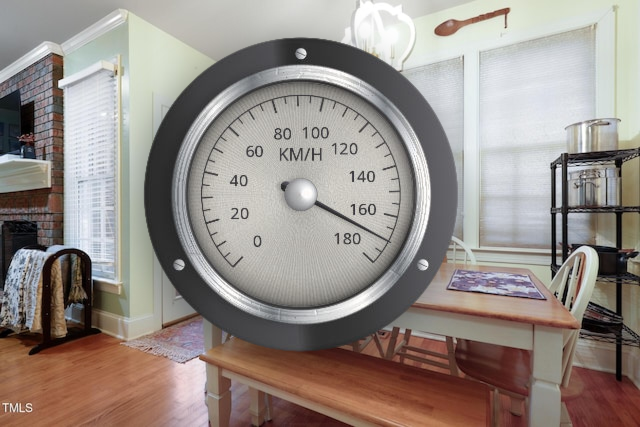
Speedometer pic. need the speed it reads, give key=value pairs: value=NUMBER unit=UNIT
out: value=170 unit=km/h
